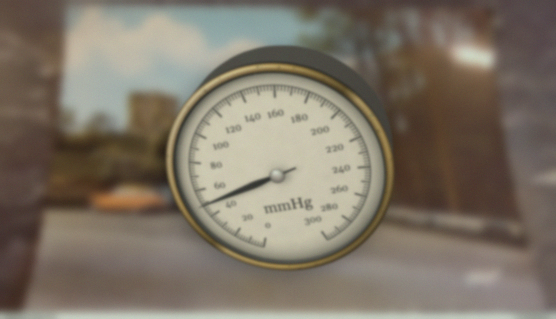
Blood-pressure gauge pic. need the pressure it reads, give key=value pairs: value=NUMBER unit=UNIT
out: value=50 unit=mmHg
